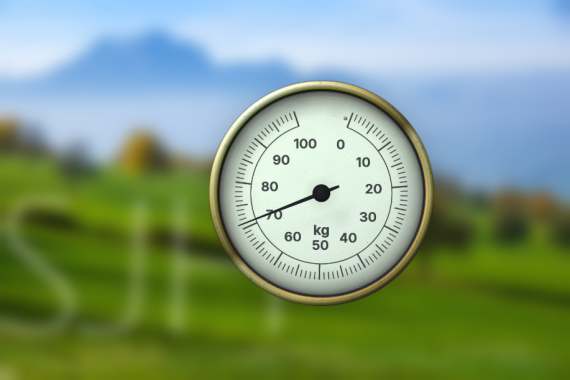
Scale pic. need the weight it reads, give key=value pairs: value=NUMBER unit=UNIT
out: value=71 unit=kg
